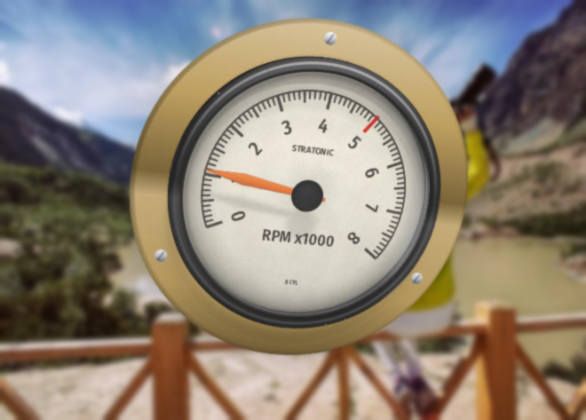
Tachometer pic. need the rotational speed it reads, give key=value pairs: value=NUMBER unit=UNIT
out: value=1100 unit=rpm
